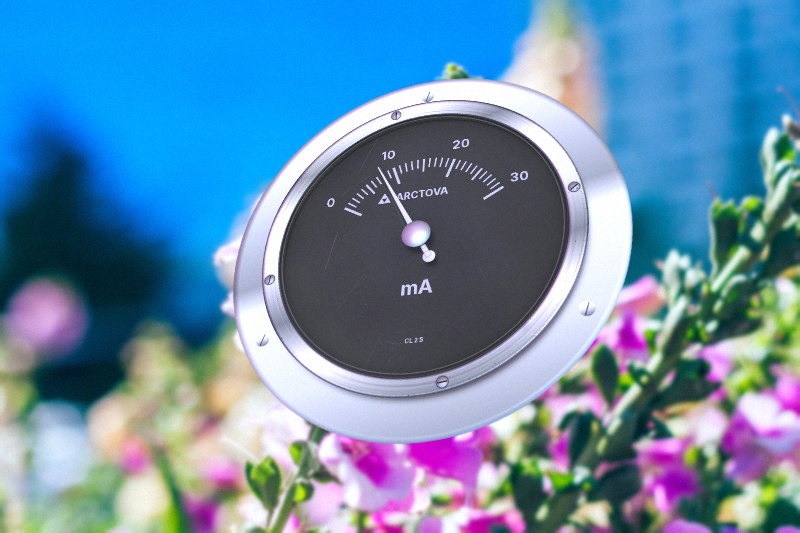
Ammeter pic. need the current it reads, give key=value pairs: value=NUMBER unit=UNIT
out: value=8 unit=mA
